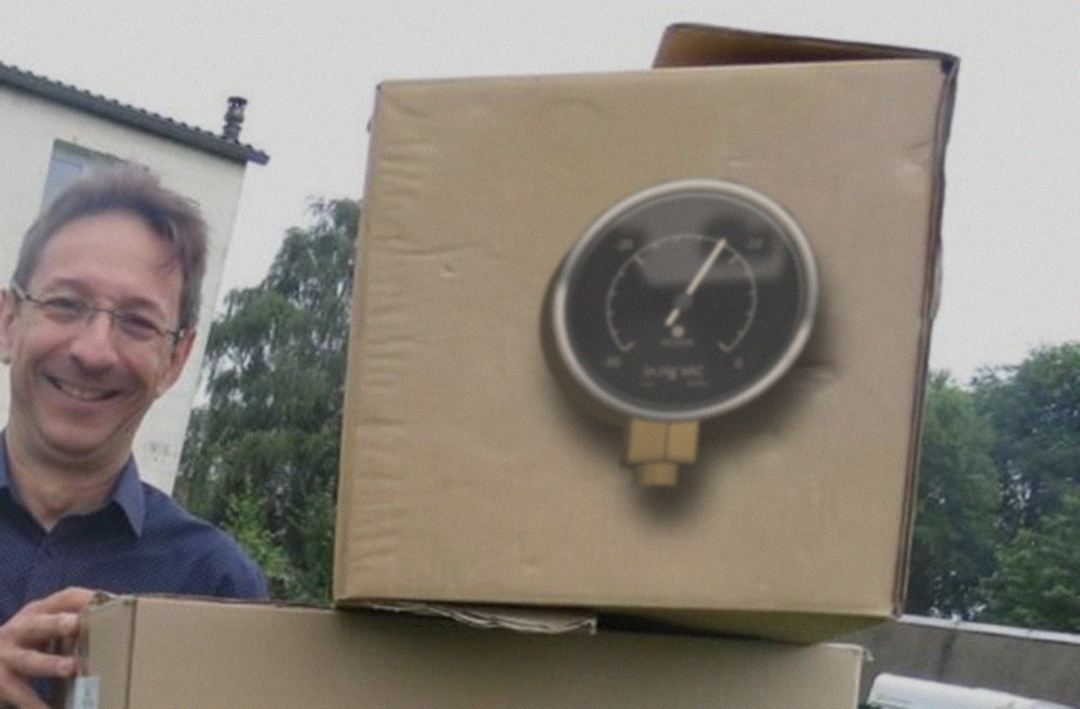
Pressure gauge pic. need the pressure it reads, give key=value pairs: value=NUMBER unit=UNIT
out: value=-12 unit=inHg
